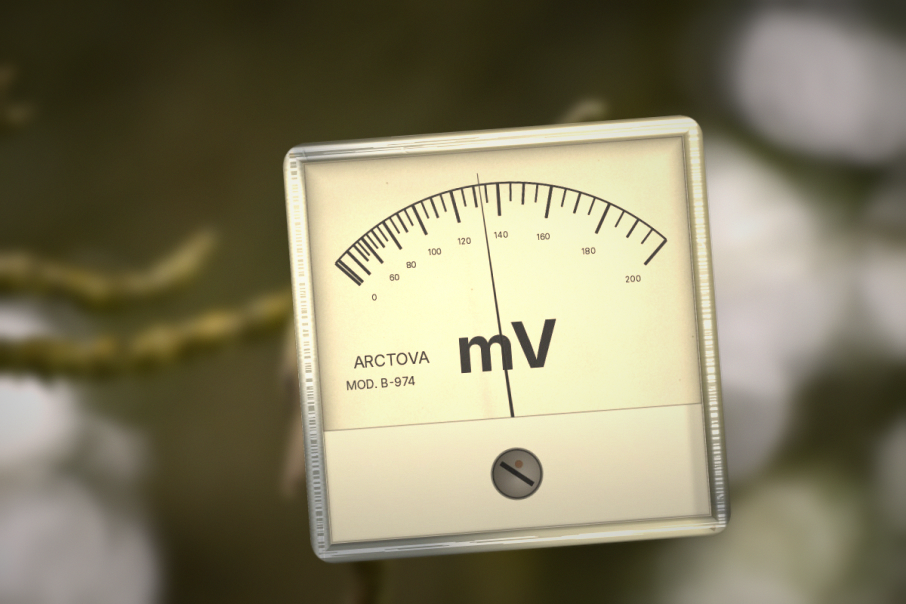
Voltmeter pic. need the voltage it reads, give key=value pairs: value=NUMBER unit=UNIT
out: value=132.5 unit=mV
